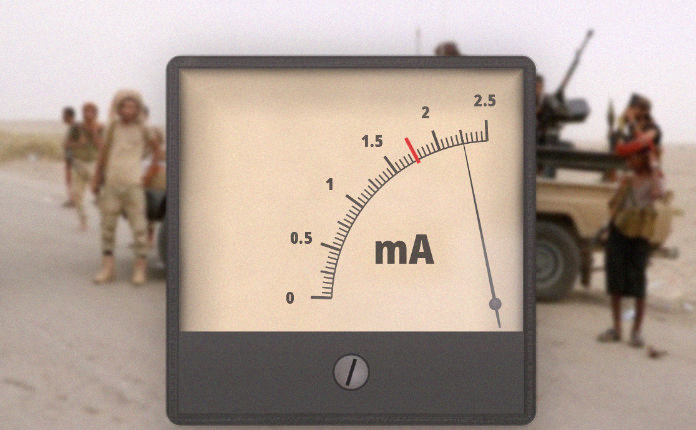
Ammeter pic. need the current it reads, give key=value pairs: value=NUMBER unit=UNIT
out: value=2.25 unit=mA
